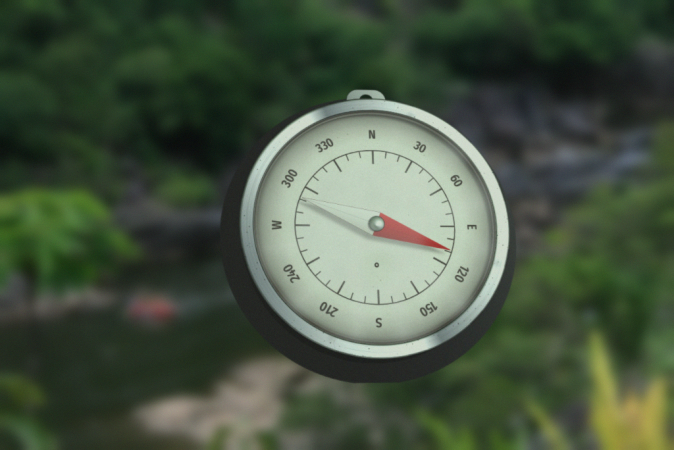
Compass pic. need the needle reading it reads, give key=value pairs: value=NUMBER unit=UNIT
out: value=110 unit=°
